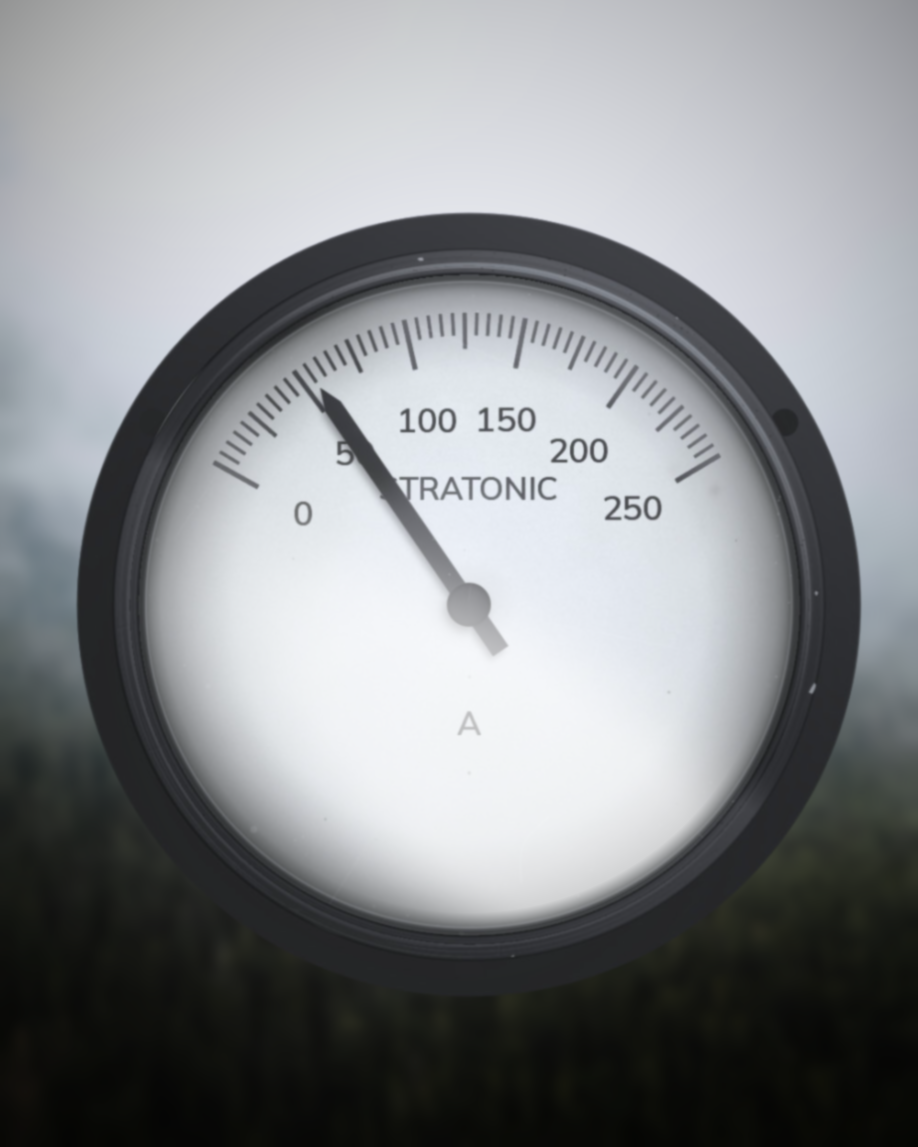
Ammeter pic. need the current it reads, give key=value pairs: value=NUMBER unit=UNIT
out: value=55 unit=A
